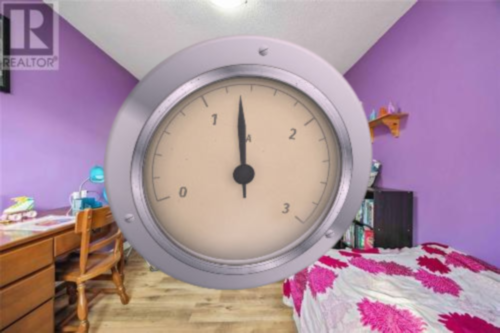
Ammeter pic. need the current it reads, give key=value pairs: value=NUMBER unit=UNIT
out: value=1.3 unit=A
